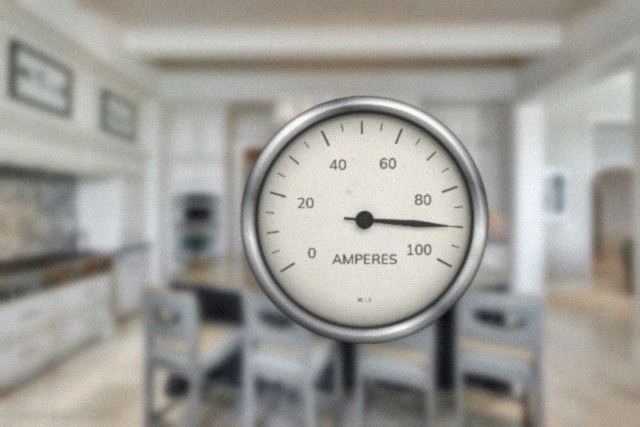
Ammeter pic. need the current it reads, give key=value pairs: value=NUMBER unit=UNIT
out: value=90 unit=A
